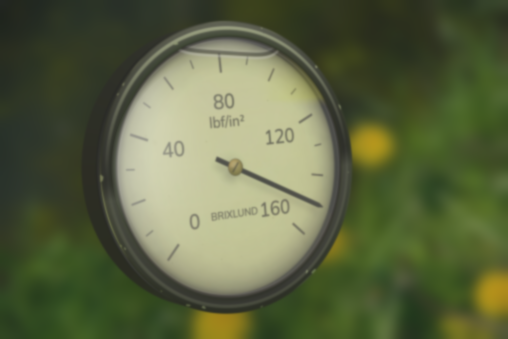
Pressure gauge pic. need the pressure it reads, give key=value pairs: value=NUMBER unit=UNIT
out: value=150 unit=psi
